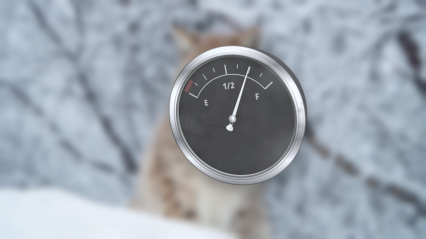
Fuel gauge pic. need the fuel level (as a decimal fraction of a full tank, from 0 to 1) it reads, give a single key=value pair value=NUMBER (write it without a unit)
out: value=0.75
